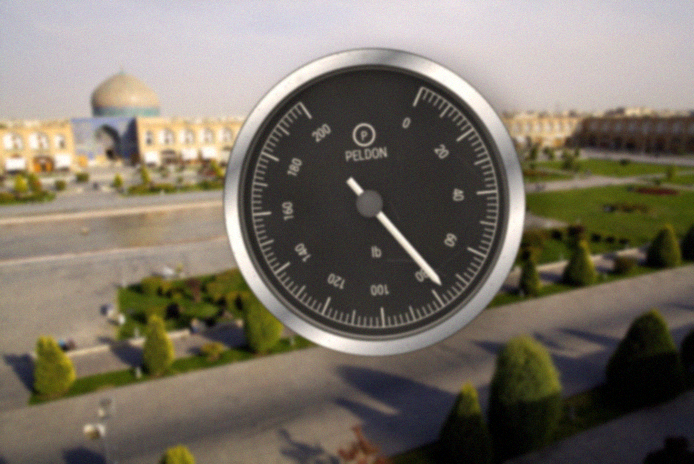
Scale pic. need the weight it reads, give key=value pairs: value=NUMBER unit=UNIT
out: value=76 unit=lb
